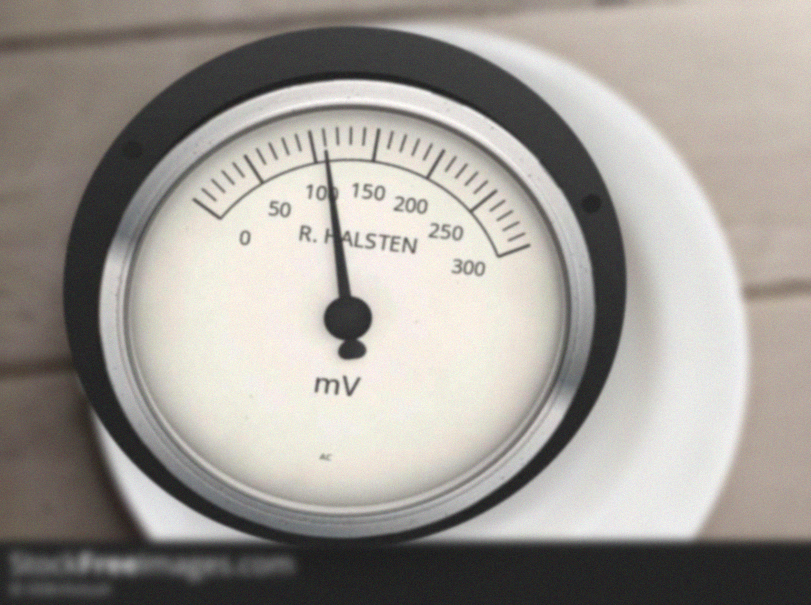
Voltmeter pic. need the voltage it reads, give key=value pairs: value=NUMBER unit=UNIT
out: value=110 unit=mV
